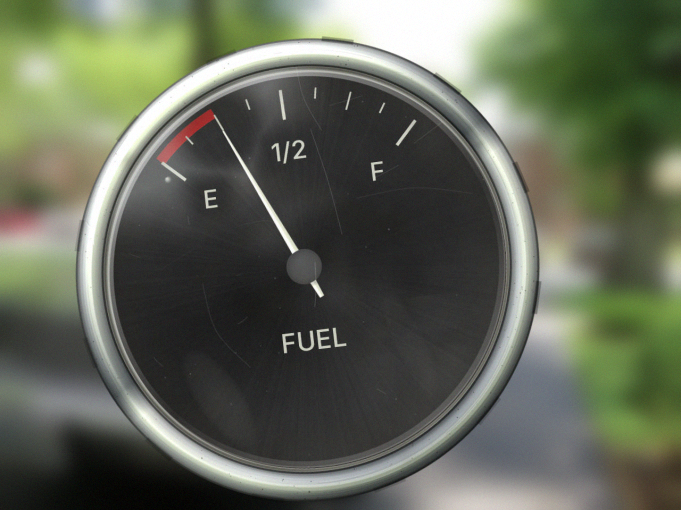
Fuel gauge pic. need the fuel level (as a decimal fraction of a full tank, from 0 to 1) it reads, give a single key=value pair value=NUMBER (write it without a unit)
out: value=0.25
